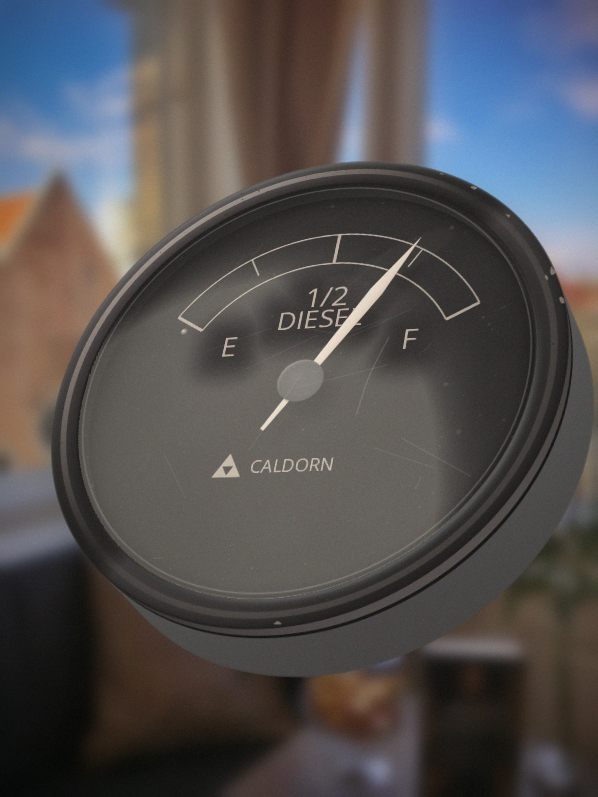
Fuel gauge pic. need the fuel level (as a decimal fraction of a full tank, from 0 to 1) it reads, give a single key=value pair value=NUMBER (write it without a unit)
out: value=0.75
